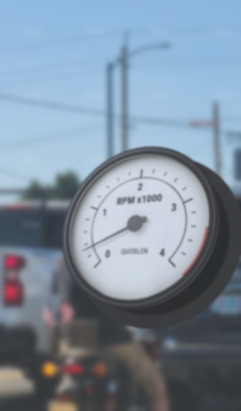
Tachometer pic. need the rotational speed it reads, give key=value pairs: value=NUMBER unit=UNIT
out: value=300 unit=rpm
